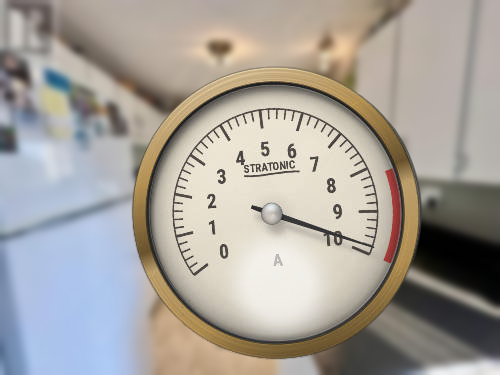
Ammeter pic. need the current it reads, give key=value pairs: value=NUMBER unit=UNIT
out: value=9.8 unit=A
